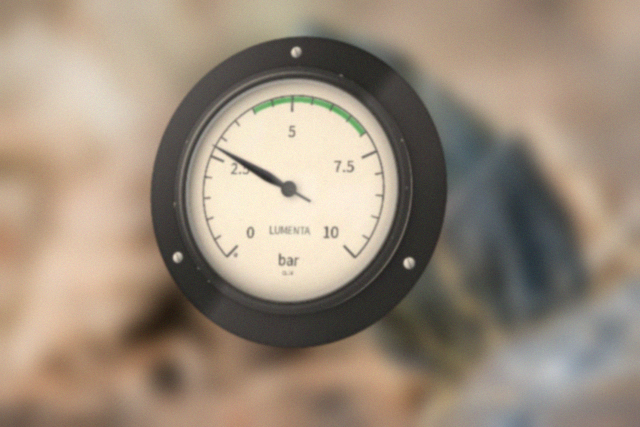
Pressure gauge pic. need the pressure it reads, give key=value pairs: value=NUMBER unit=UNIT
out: value=2.75 unit=bar
